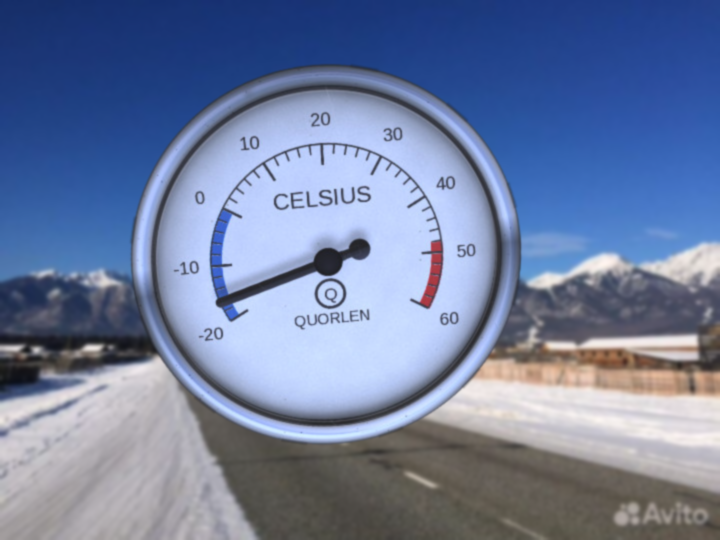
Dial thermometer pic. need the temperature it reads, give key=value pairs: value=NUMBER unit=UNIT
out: value=-16 unit=°C
